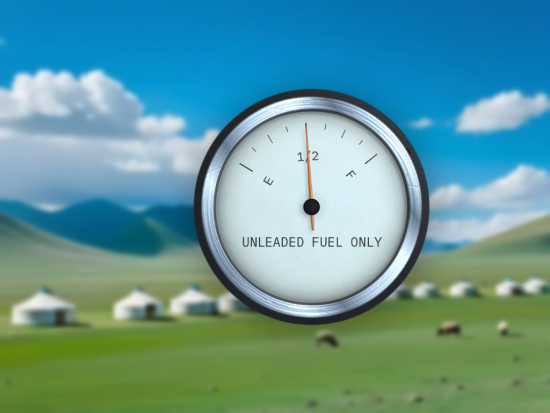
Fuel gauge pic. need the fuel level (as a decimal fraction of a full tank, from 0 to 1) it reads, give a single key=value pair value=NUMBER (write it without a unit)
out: value=0.5
